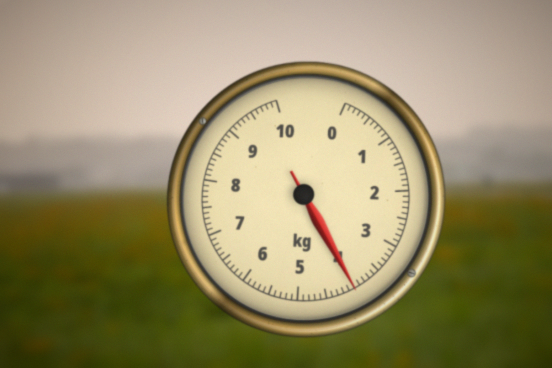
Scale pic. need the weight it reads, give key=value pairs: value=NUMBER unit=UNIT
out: value=4 unit=kg
